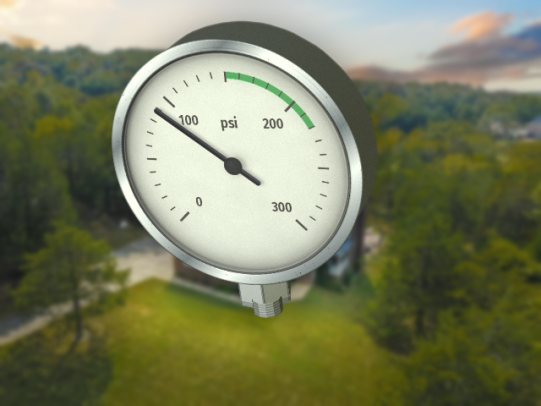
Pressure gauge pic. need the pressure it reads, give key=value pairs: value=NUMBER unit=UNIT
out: value=90 unit=psi
